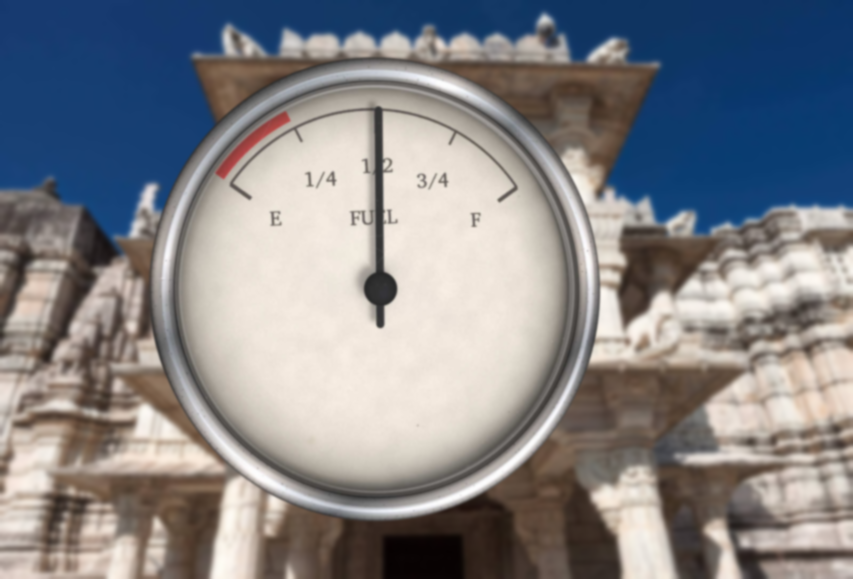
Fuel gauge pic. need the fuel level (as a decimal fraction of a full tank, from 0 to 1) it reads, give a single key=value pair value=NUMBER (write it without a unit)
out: value=0.5
